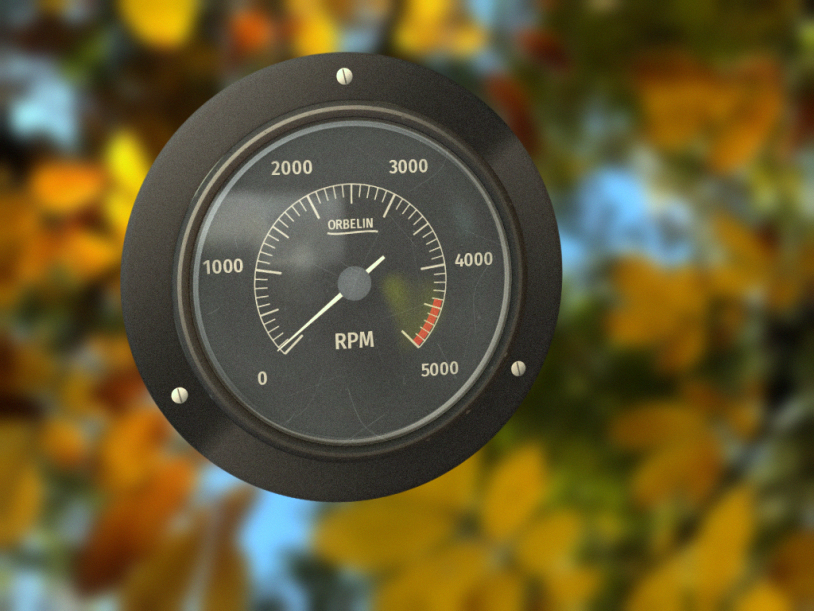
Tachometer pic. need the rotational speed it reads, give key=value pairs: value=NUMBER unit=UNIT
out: value=100 unit=rpm
